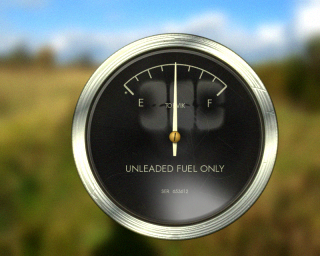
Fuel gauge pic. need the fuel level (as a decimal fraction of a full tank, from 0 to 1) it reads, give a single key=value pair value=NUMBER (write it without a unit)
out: value=0.5
